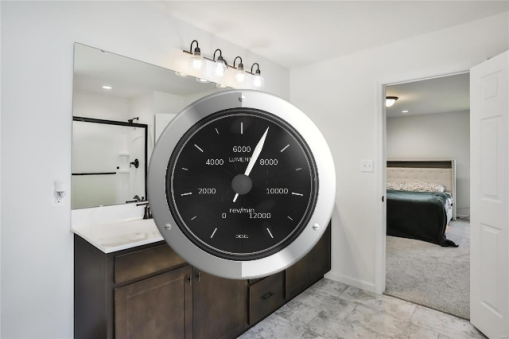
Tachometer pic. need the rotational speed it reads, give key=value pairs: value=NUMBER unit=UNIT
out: value=7000 unit=rpm
